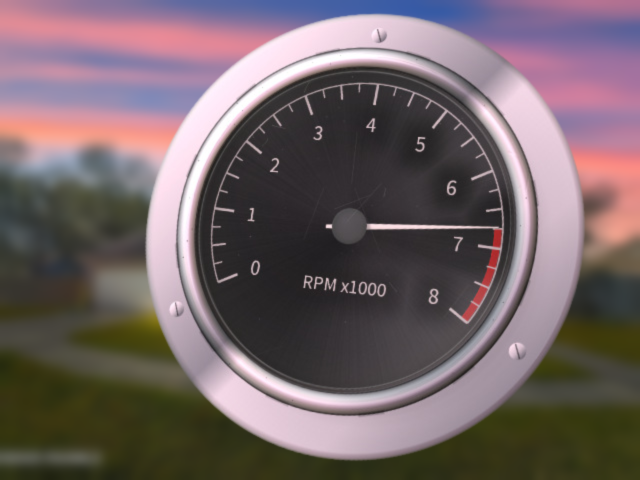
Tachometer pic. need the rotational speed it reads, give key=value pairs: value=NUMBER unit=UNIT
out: value=6750 unit=rpm
